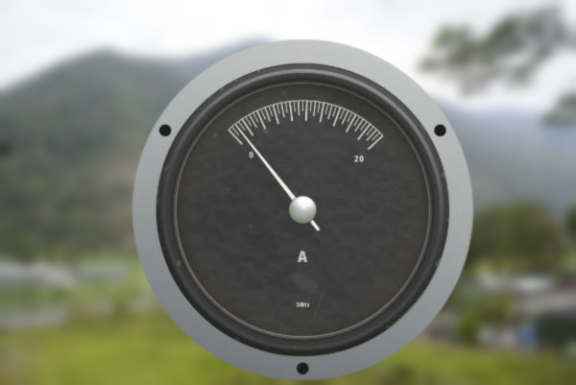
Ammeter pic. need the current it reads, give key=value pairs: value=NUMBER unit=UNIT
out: value=1 unit=A
